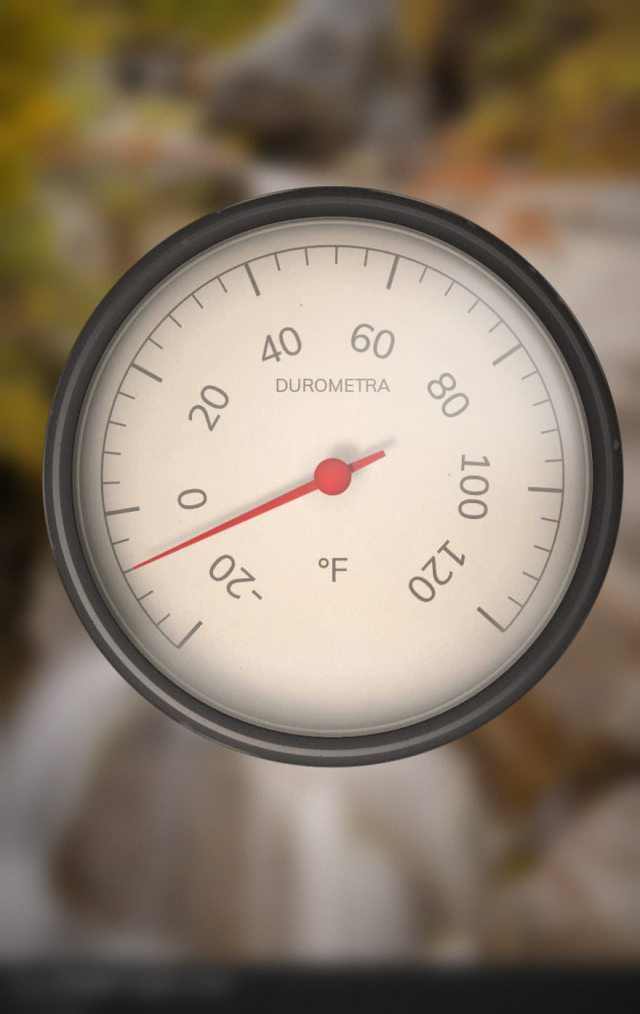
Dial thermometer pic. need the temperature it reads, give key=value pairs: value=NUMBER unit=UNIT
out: value=-8 unit=°F
